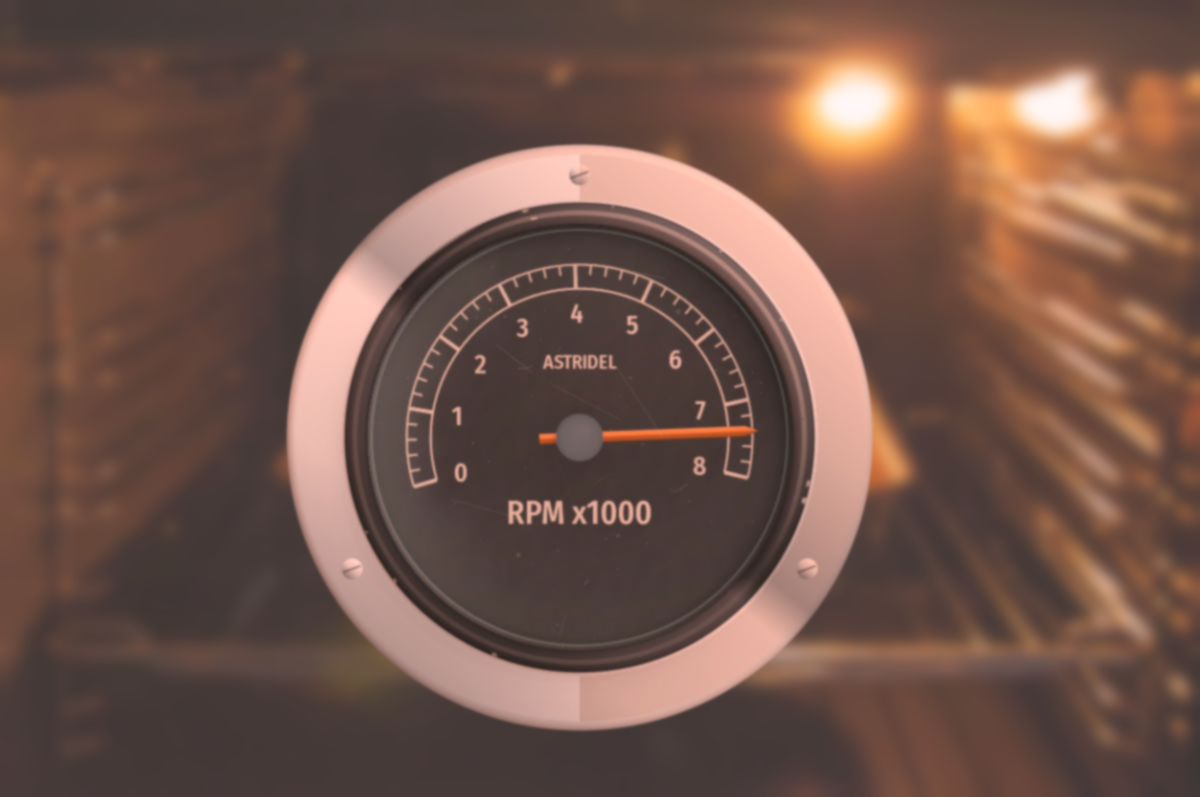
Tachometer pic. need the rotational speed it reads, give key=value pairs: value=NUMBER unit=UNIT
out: value=7400 unit=rpm
